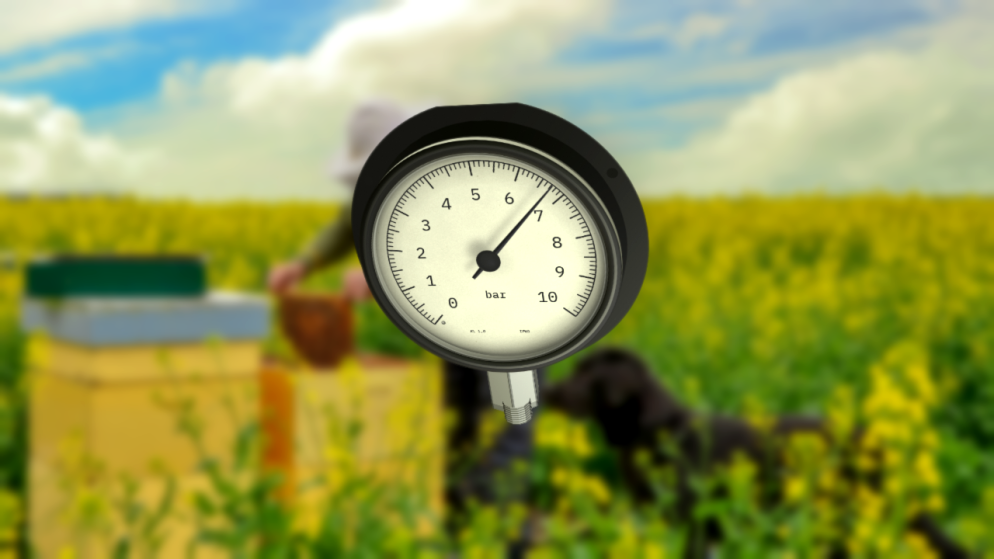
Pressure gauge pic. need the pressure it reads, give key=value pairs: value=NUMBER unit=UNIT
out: value=6.7 unit=bar
